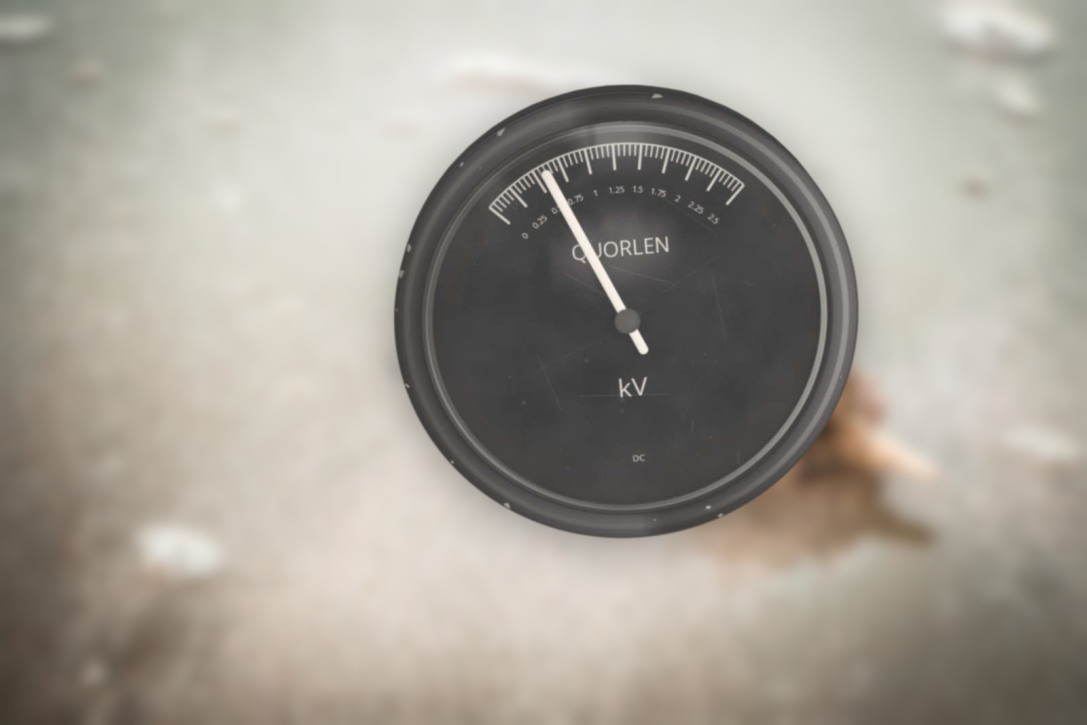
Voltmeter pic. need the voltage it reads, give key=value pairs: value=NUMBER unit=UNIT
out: value=0.6 unit=kV
